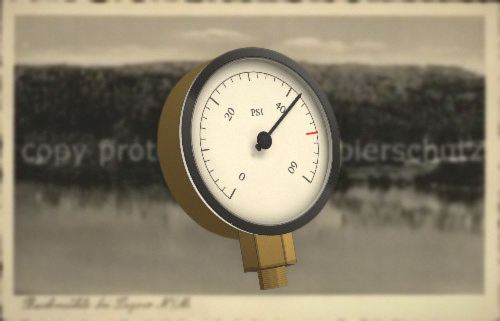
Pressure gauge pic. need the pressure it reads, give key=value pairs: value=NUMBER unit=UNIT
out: value=42 unit=psi
